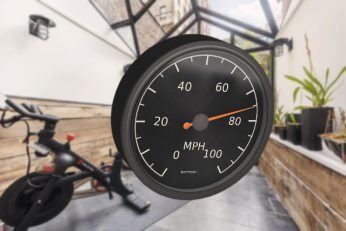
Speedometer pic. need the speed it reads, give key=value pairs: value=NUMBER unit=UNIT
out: value=75 unit=mph
